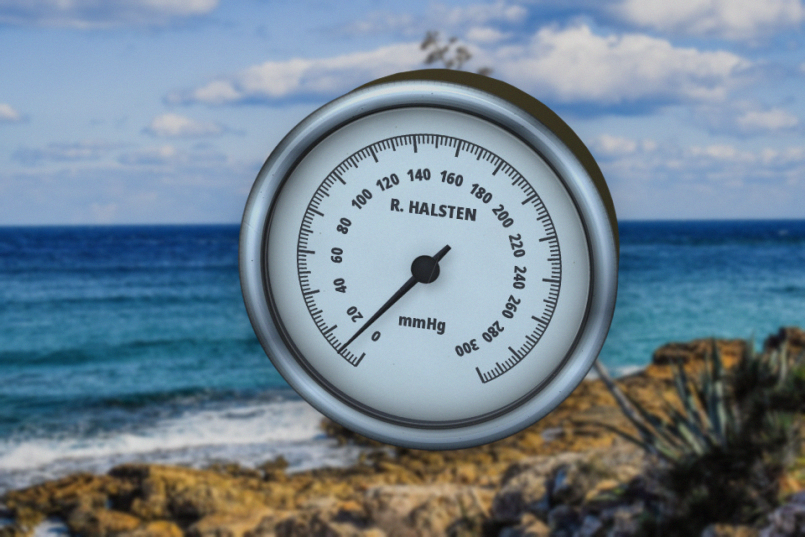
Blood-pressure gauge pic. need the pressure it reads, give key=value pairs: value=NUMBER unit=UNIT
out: value=10 unit=mmHg
